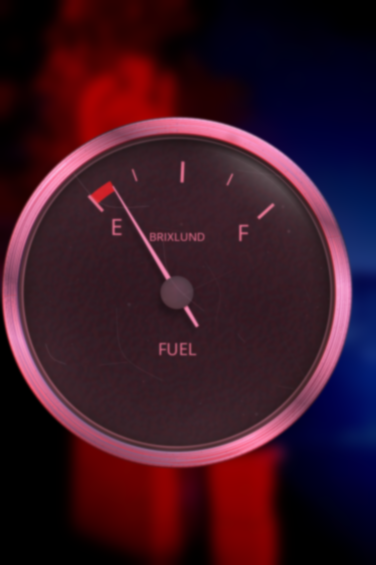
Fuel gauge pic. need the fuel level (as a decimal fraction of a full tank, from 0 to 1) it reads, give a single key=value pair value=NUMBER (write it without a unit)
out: value=0.125
